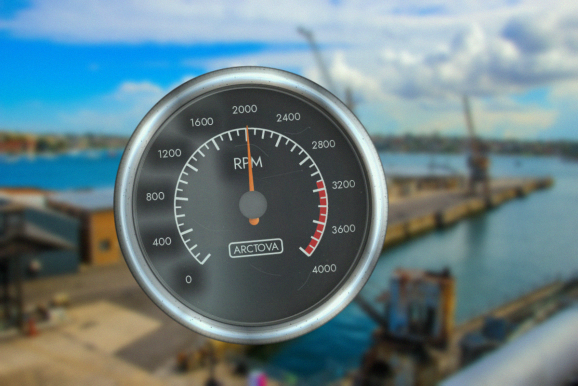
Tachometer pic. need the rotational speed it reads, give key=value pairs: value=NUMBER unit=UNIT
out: value=2000 unit=rpm
